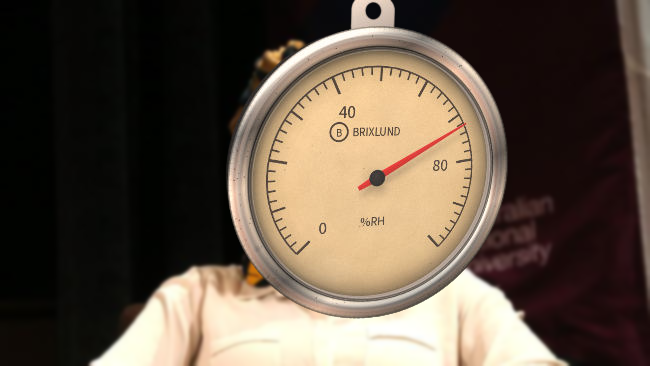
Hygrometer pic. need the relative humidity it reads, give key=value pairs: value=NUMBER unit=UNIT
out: value=72 unit=%
